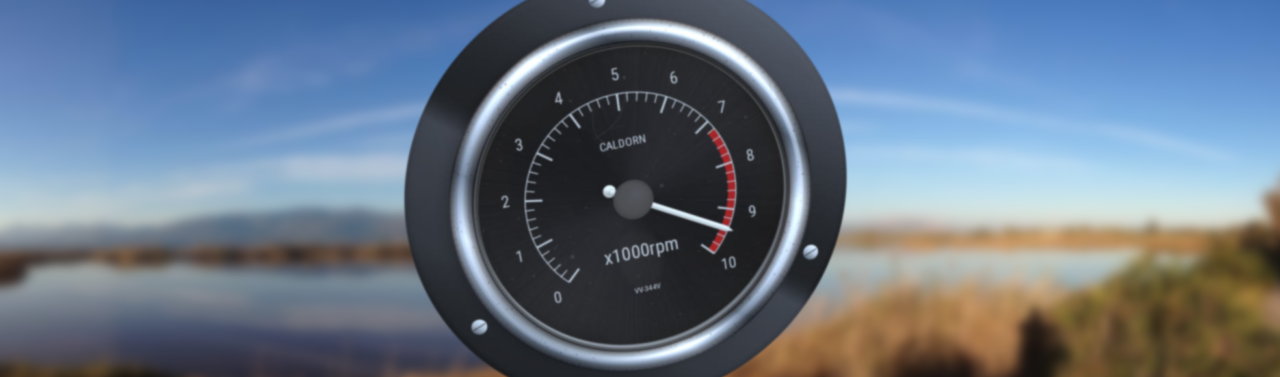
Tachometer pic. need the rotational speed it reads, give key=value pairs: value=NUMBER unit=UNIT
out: value=9400 unit=rpm
